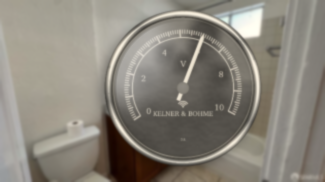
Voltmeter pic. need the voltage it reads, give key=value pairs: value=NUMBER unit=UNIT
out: value=6 unit=V
